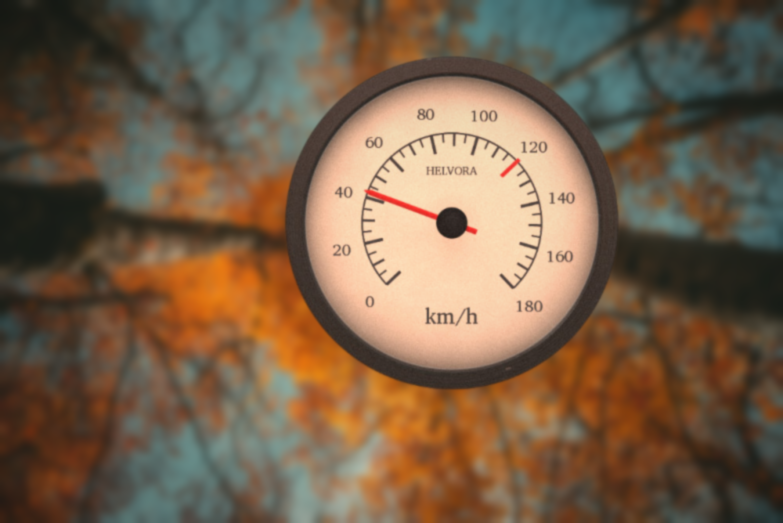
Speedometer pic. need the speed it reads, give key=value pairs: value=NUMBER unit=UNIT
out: value=42.5 unit=km/h
